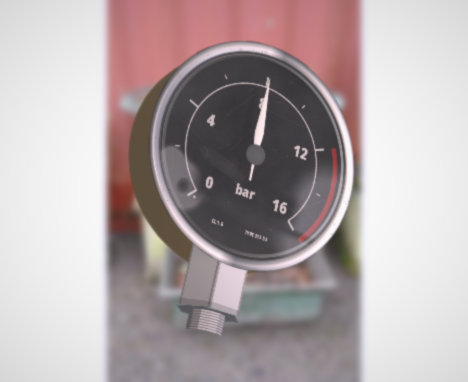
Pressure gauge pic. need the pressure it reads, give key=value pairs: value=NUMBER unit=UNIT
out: value=8 unit=bar
